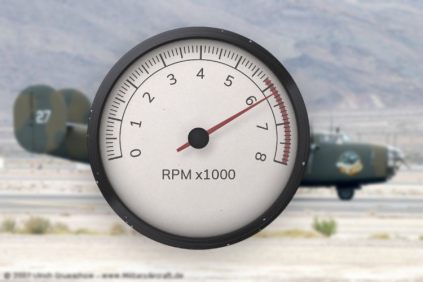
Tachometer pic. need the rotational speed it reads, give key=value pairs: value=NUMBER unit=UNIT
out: value=6200 unit=rpm
